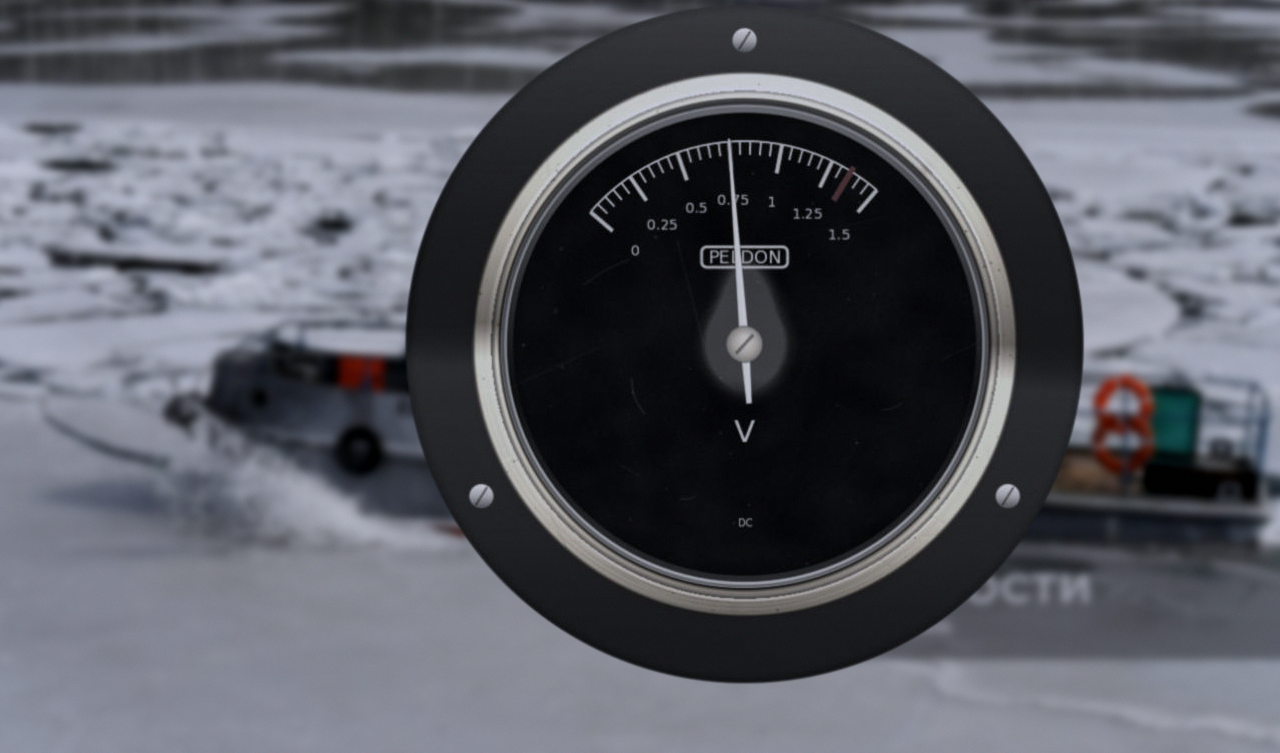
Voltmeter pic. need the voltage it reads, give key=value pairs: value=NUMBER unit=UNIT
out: value=0.75 unit=V
